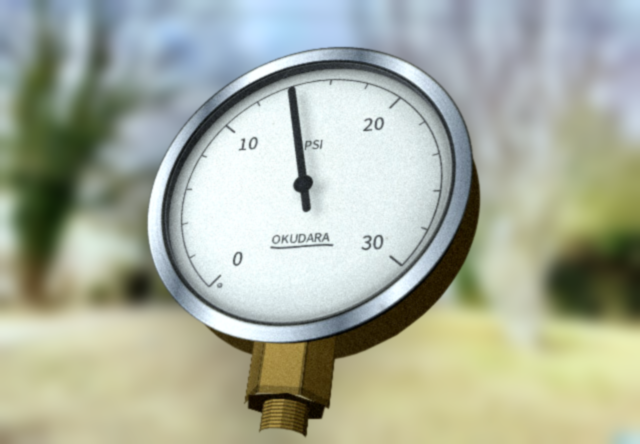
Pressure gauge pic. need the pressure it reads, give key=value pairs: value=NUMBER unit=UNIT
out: value=14 unit=psi
